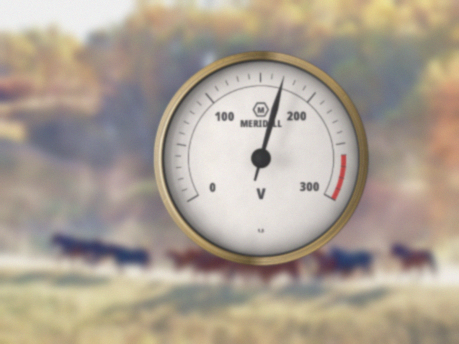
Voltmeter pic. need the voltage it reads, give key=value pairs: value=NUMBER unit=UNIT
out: value=170 unit=V
